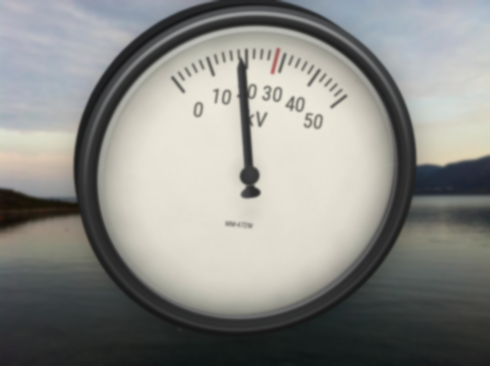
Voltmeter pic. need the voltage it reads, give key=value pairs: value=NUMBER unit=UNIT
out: value=18 unit=kV
